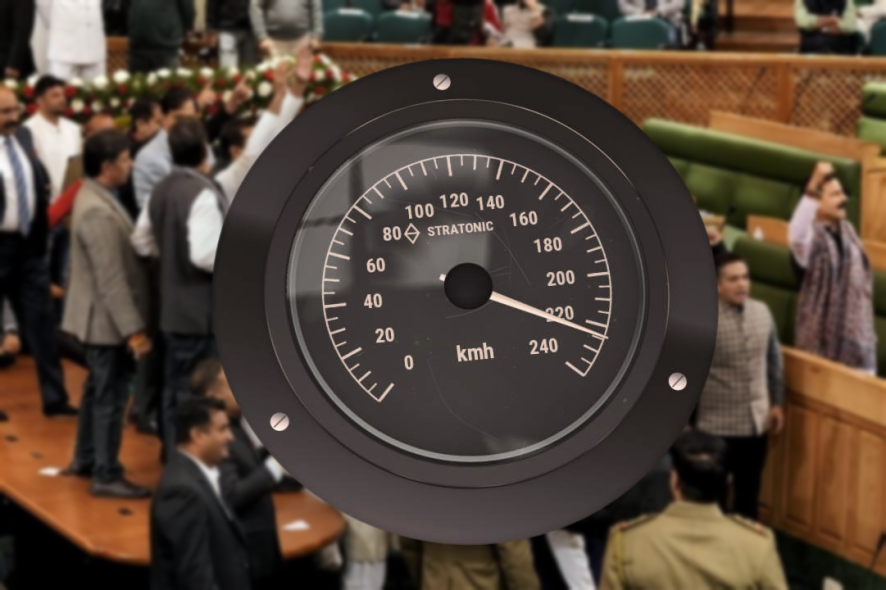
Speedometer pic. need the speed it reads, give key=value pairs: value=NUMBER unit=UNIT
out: value=225 unit=km/h
